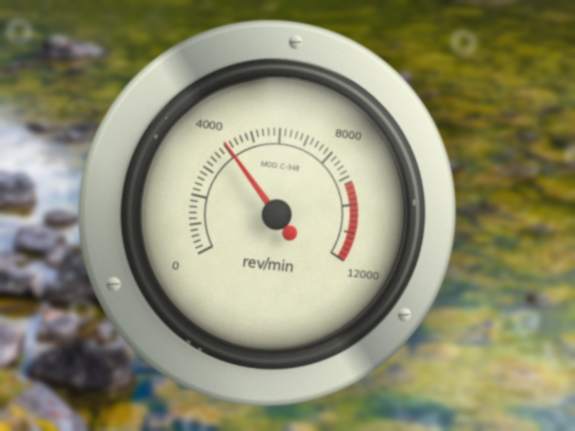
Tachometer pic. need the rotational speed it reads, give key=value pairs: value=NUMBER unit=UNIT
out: value=4000 unit=rpm
